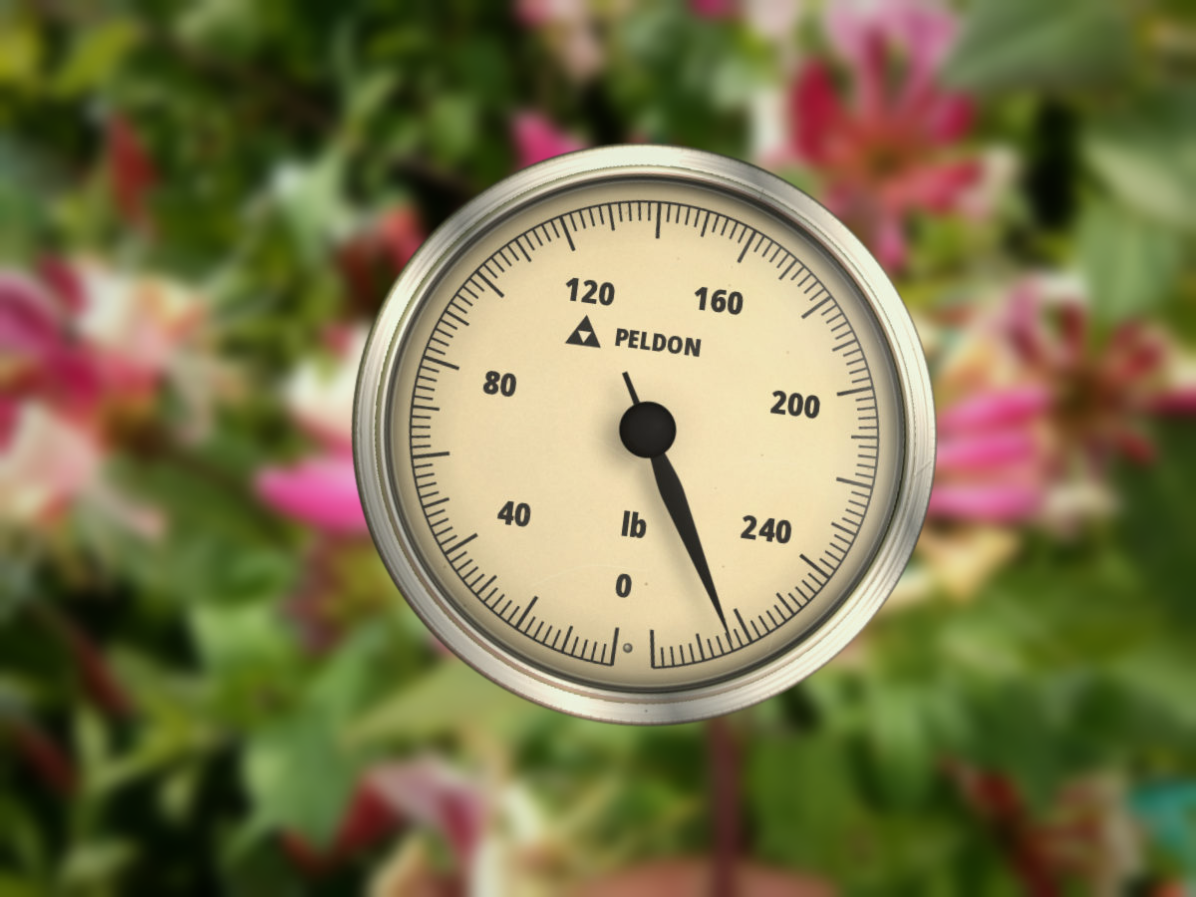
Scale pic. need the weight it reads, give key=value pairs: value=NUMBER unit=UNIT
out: value=264 unit=lb
